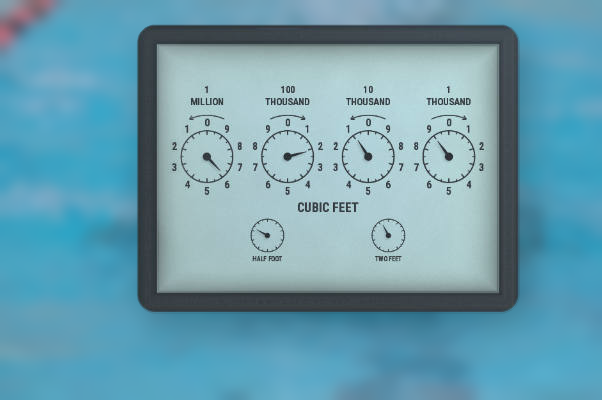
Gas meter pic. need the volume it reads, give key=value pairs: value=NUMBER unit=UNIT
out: value=620900 unit=ft³
